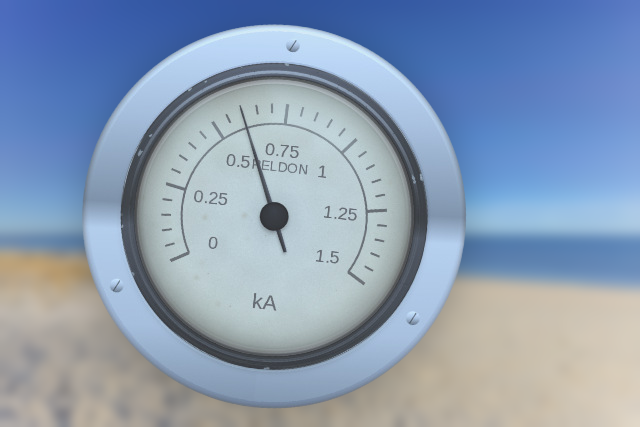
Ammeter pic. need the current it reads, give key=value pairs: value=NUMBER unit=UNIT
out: value=0.6 unit=kA
